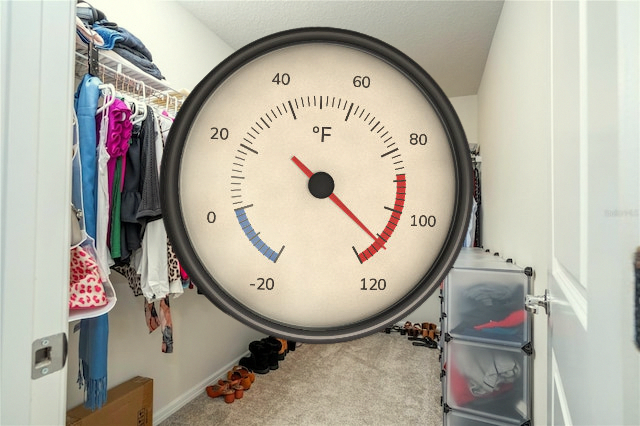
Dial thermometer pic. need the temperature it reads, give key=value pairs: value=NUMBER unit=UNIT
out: value=112 unit=°F
